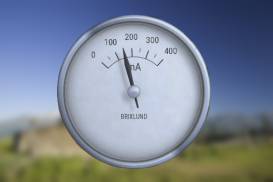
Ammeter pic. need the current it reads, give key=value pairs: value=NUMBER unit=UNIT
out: value=150 unit=mA
